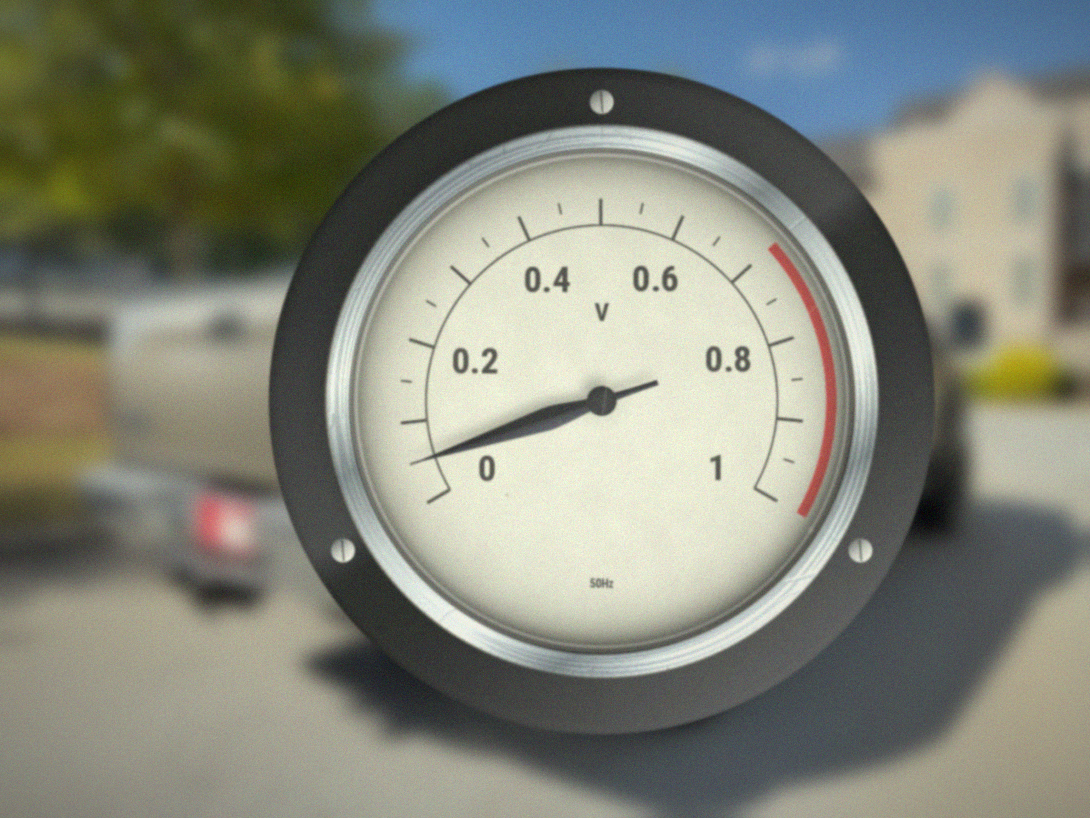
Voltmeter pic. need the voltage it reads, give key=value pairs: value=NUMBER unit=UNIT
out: value=0.05 unit=V
